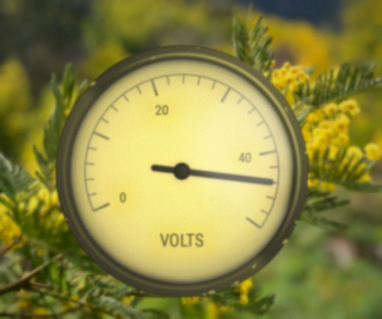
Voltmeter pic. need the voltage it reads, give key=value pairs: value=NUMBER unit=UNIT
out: value=44 unit=V
